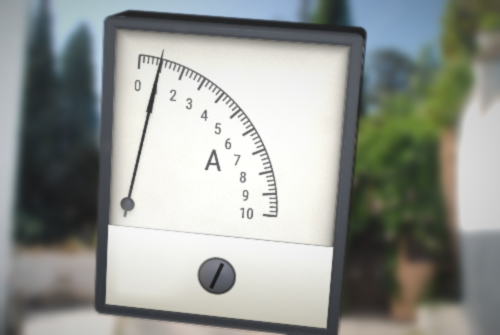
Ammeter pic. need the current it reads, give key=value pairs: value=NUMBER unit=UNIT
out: value=1 unit=A
